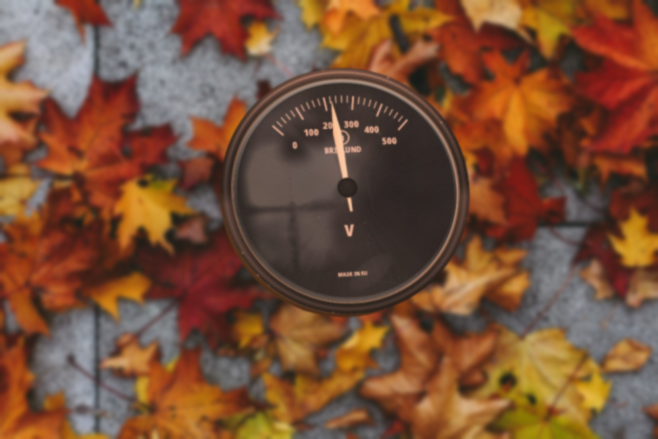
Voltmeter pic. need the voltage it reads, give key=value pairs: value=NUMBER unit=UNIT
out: value=220 unit=V
